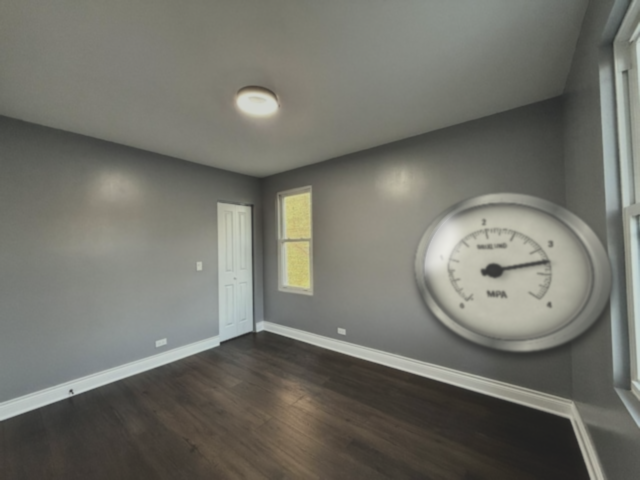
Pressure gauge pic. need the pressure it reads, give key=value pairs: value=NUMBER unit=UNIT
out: value=3.25 unit=MPa
